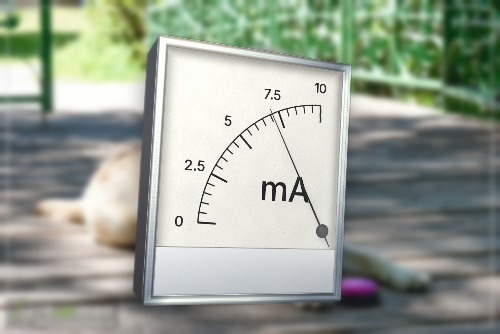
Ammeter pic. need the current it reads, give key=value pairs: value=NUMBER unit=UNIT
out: value=7 unit=mA
